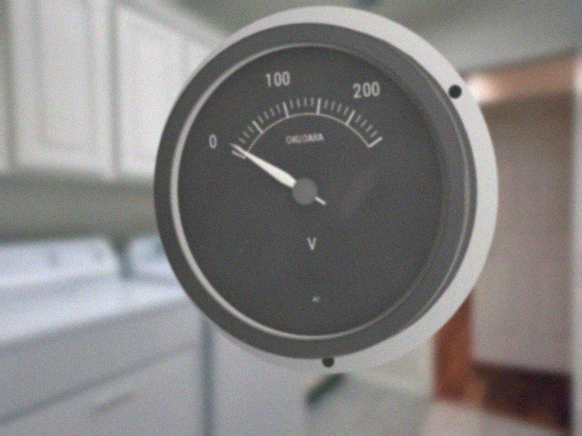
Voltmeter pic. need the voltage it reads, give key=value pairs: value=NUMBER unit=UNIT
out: value=10 unit=V
